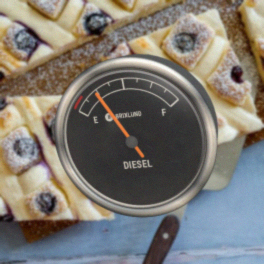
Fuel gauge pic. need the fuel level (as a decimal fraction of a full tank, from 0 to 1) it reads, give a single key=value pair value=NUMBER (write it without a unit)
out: value=0.25
